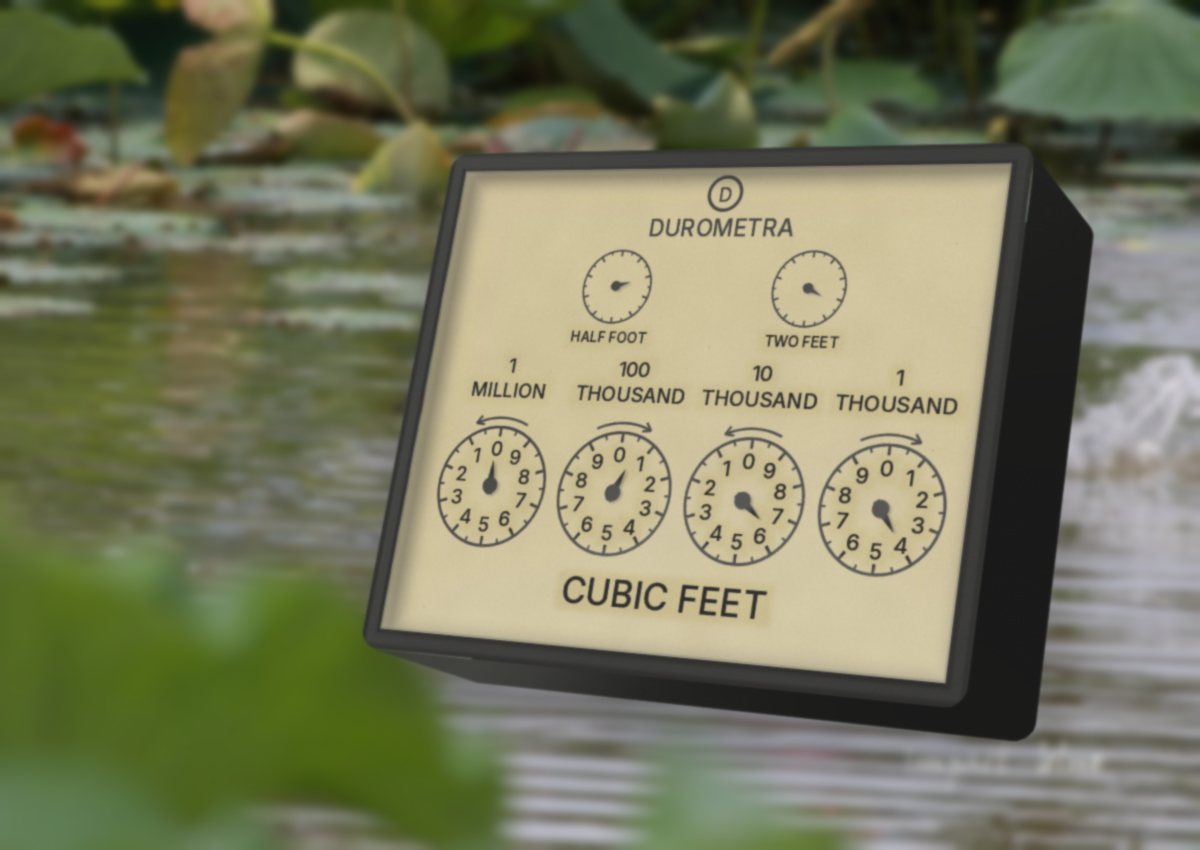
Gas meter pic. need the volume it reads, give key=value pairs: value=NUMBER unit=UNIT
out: value=6400 unit=ft³
